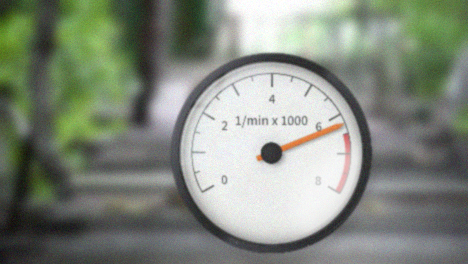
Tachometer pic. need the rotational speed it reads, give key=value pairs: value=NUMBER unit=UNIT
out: value=6250 unit=rpm
